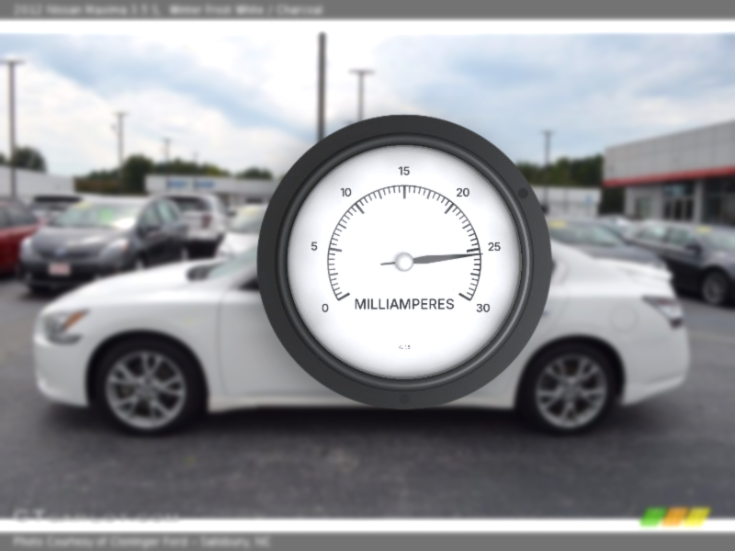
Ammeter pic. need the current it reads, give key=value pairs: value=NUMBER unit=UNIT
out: value=25.5 unit=mA
